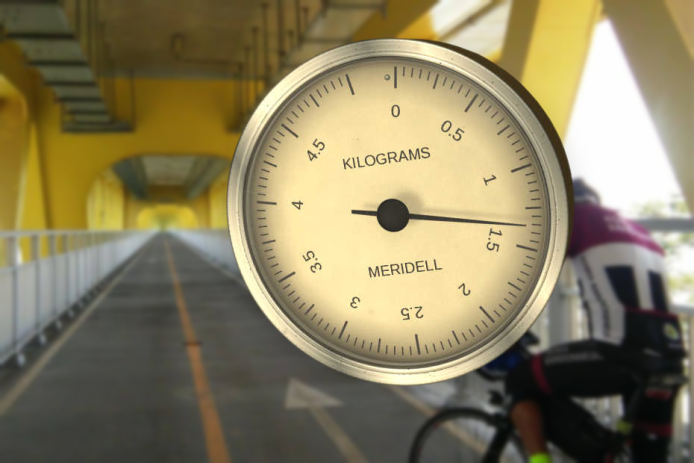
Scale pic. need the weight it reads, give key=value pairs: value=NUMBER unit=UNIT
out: value=1.35 unit=kg
